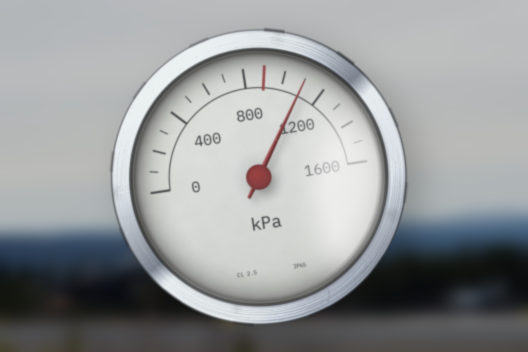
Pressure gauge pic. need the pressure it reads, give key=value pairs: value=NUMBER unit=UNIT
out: value=1100 unit=kPa
